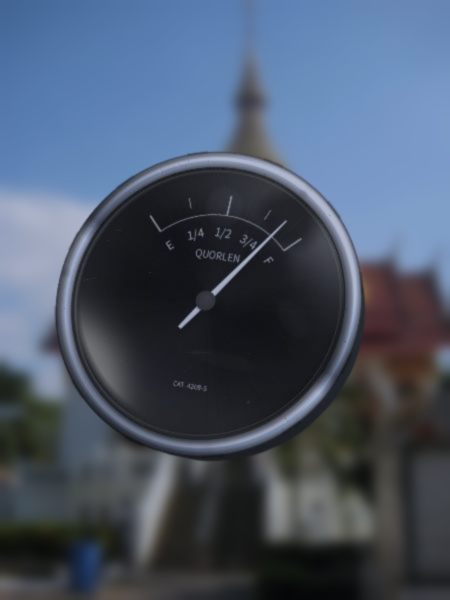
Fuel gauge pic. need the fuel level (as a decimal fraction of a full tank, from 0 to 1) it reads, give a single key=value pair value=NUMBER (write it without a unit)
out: value=0.875
